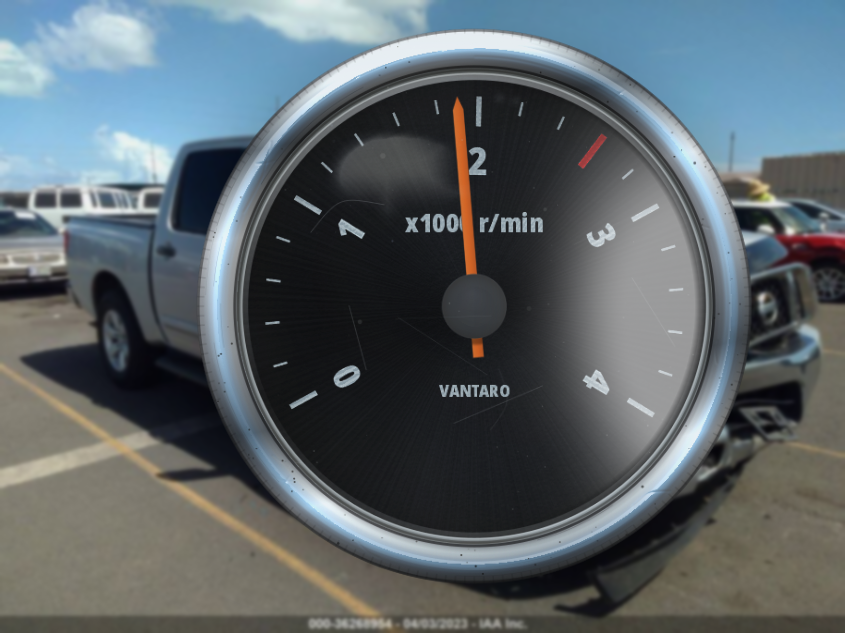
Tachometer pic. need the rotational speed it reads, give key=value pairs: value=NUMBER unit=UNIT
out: value=1900 unit=rpm
